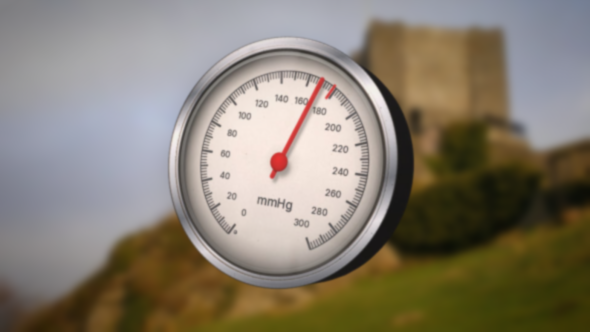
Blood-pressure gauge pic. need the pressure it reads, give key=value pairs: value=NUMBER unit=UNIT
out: value=170 unit=mmHg
